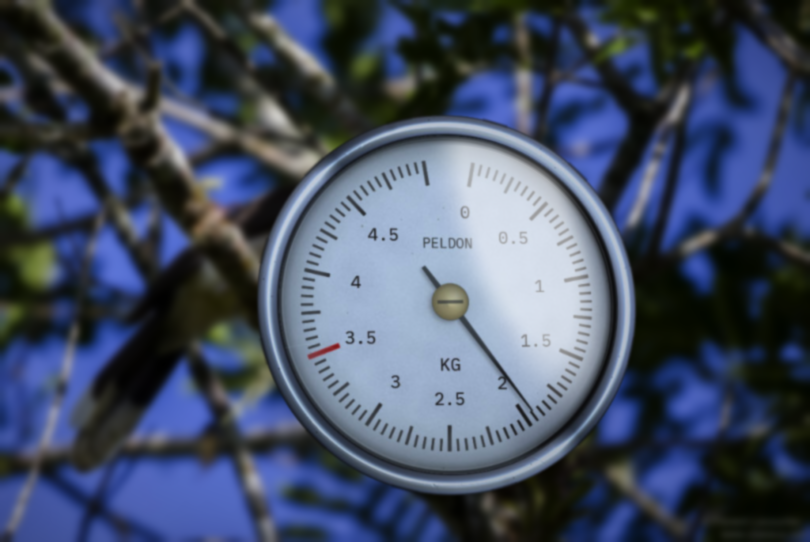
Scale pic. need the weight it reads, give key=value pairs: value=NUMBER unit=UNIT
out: value=1.95 unit=kg
